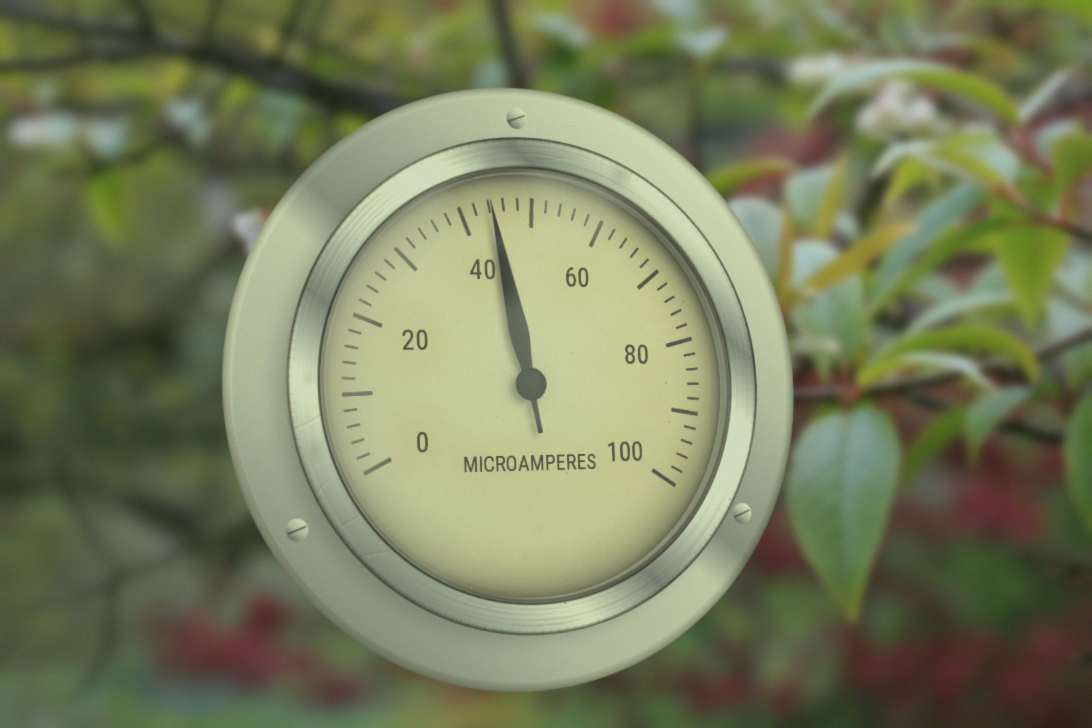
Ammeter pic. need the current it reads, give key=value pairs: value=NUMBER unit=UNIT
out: value=44 unit=µA
